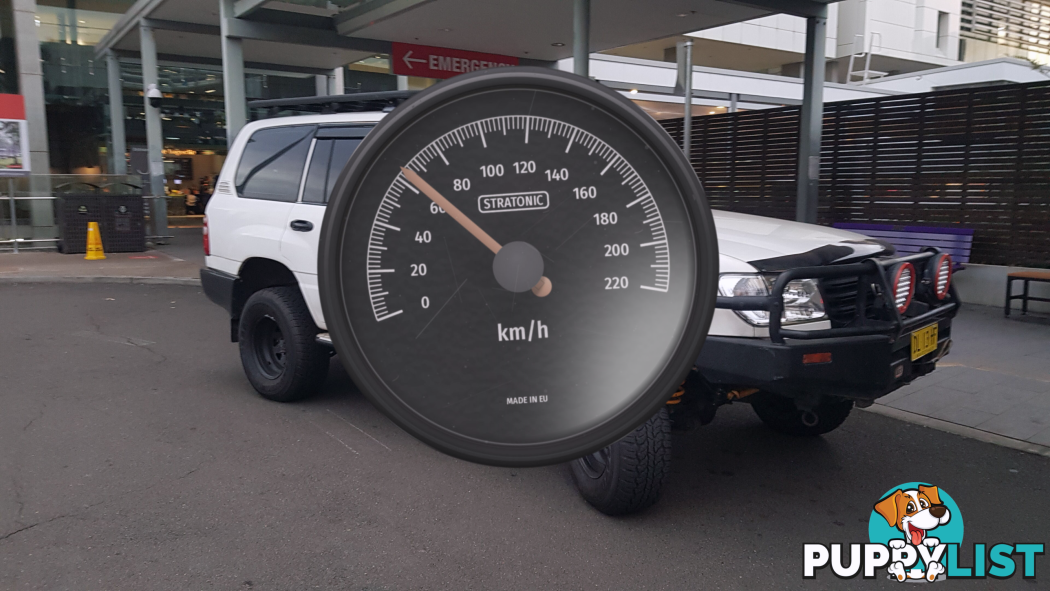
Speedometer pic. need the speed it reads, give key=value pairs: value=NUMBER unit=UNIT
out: value=64 unit=km/h
